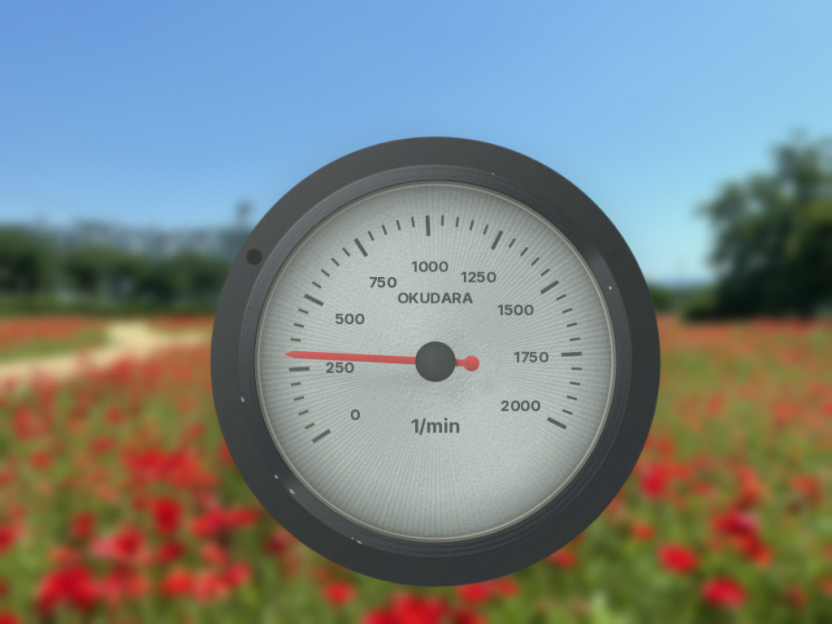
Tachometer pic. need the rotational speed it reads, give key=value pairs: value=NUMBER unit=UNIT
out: value=300 unit=rpm
